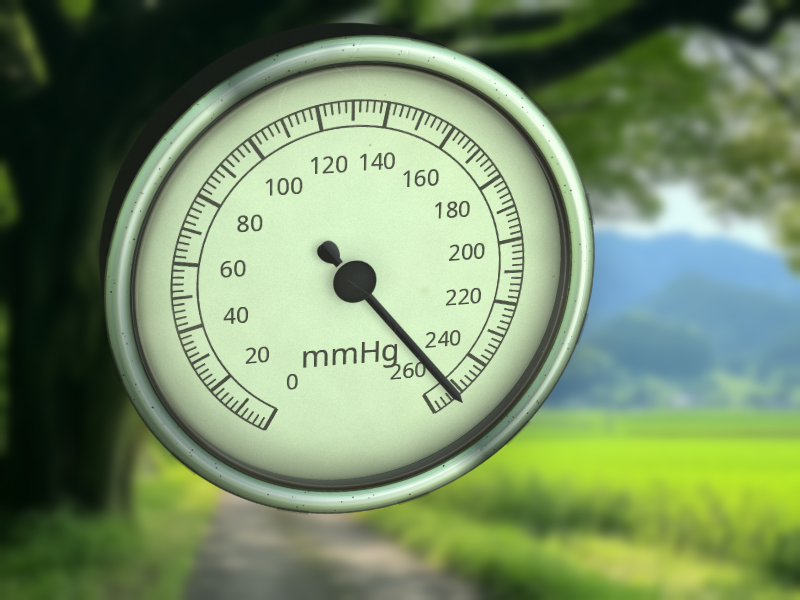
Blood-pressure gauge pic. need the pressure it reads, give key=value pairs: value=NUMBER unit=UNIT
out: value=252 unit=mmHg
